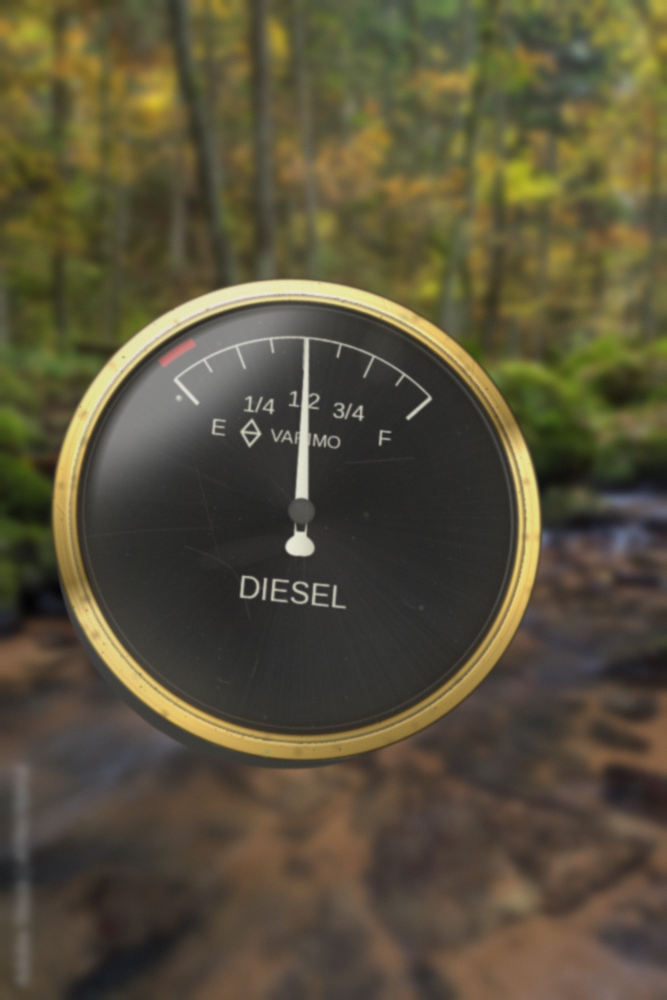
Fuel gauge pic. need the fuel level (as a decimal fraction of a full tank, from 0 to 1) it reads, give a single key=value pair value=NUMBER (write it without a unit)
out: value=0.5
